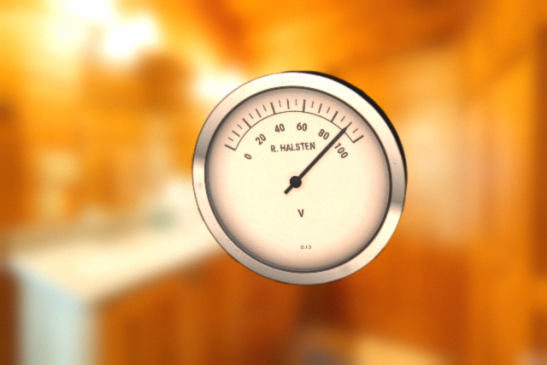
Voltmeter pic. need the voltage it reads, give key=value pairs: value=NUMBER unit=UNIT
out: value=90 unit=V
